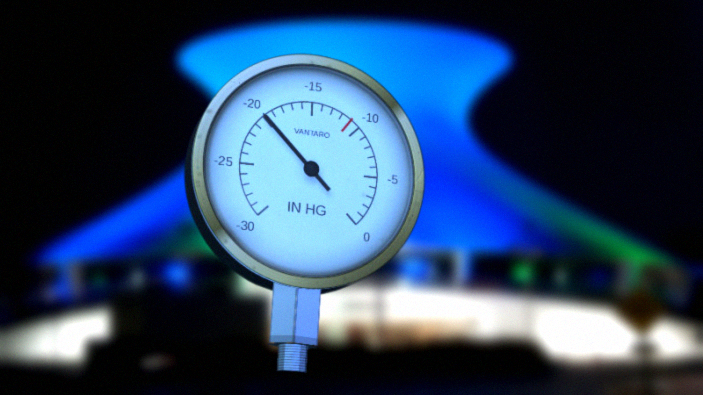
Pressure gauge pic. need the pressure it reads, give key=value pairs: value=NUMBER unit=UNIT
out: value=-20 unit=inHg
